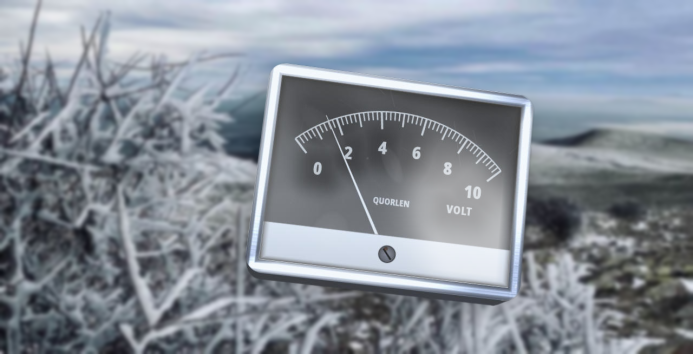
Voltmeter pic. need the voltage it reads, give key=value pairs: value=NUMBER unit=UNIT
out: value=1.6 unit=V
